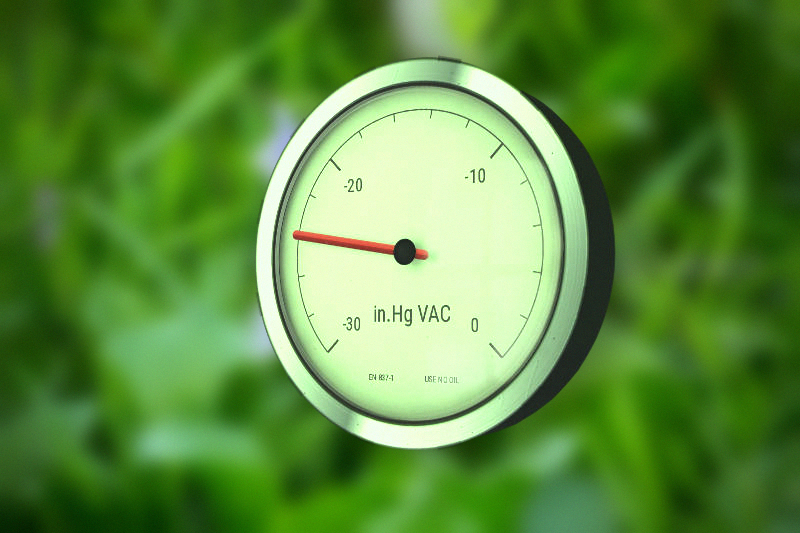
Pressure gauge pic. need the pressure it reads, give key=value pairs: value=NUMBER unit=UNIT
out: value=-24 unit=inHg
